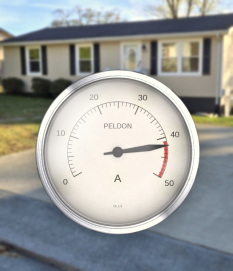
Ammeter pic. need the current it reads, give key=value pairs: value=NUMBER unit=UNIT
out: value=42 unit=A
